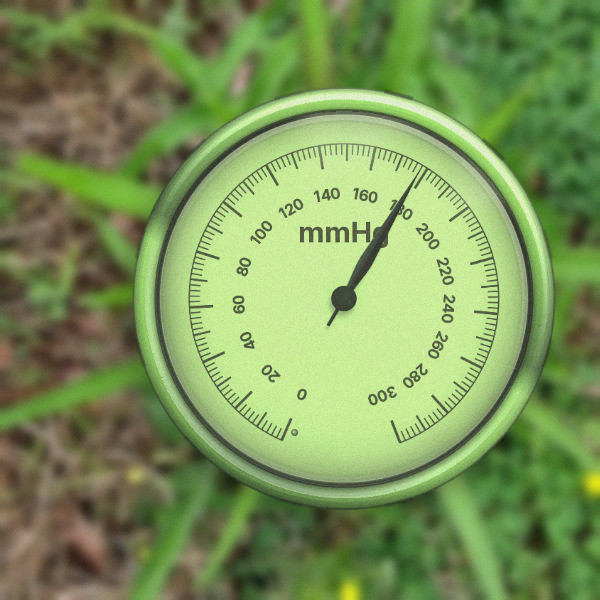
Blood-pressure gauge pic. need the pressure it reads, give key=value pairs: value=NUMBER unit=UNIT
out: value=178 unit=mmHg
